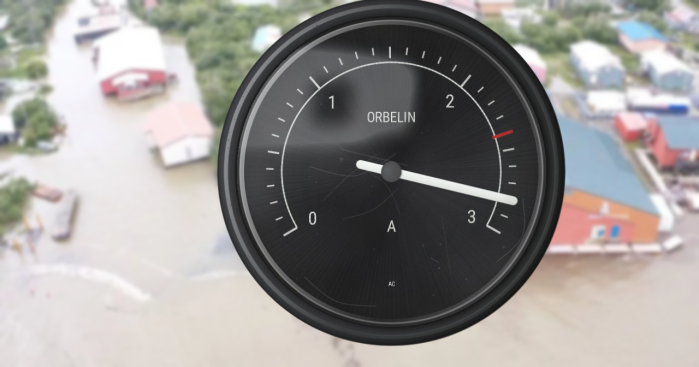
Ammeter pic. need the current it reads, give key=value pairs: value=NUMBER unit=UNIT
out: value=2.8 unit=A
